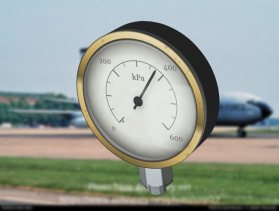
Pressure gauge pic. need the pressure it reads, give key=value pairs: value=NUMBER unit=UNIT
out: value=375 unit=kPa
